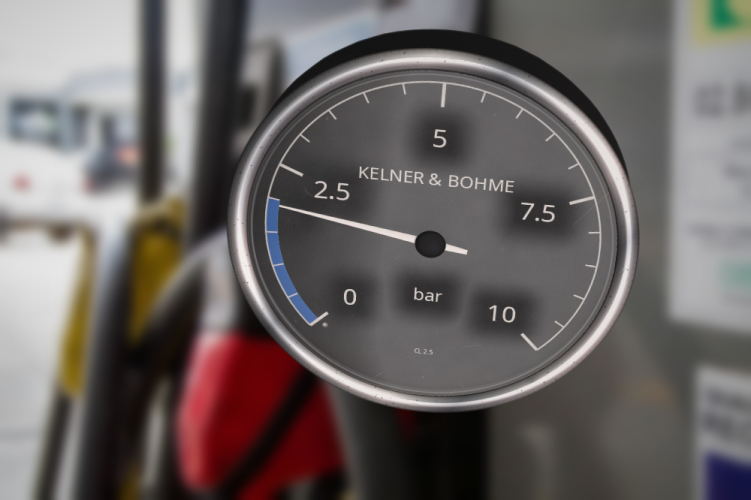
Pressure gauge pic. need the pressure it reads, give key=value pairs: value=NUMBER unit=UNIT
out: value=2 unit=bar
